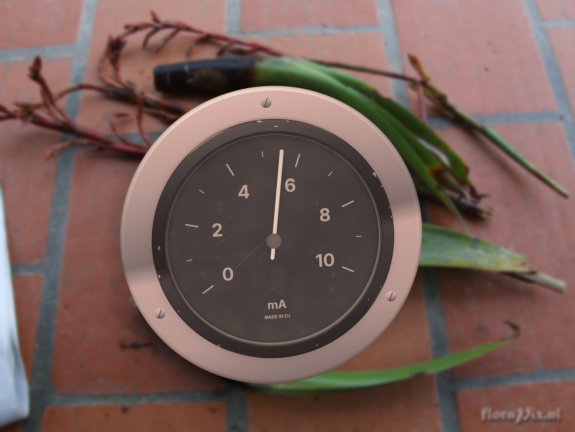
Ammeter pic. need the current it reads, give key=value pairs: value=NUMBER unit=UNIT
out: value=5.5 unit=mA
